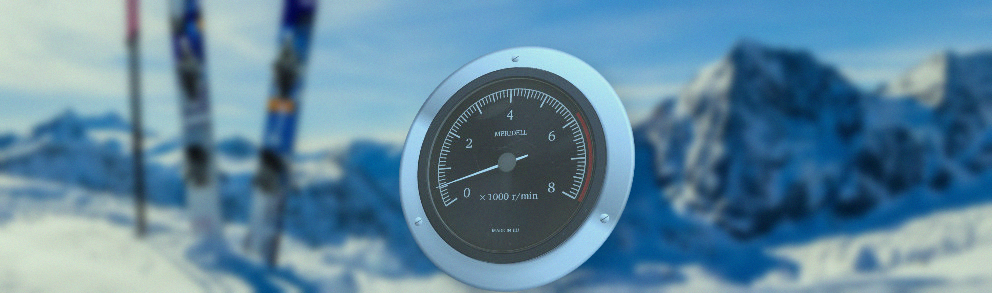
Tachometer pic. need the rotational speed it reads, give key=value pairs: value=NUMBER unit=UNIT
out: value=500 unit=rpm
